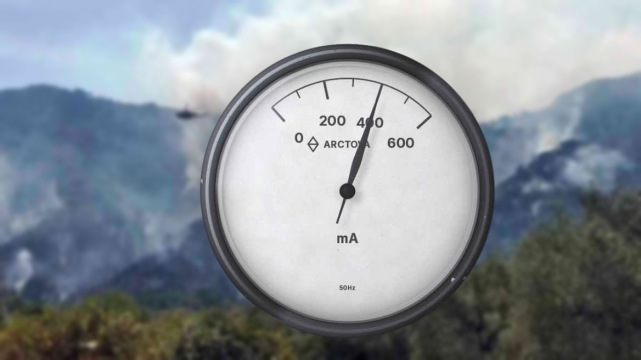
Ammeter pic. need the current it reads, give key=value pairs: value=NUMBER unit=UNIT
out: value=400 unit=mA
